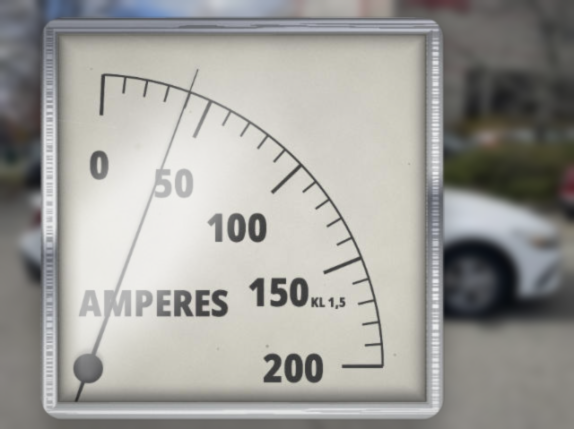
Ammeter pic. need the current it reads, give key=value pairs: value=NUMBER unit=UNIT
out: value=40 unit=A
